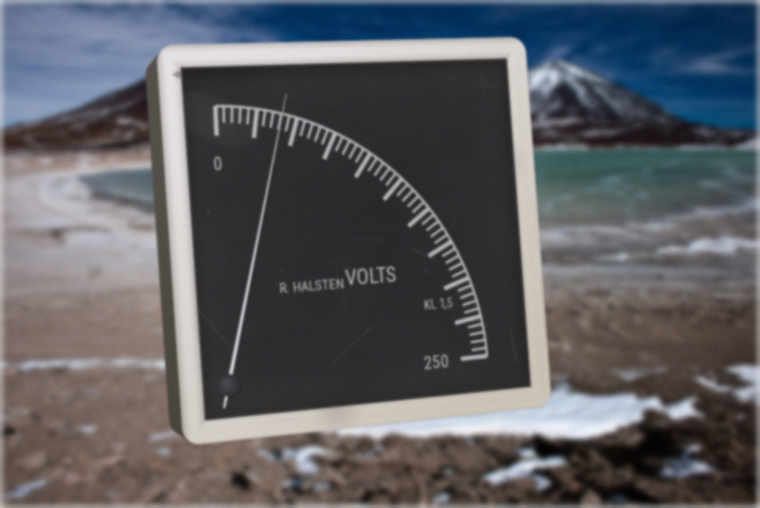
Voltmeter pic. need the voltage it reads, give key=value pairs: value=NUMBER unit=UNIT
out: value=40 unit=V
